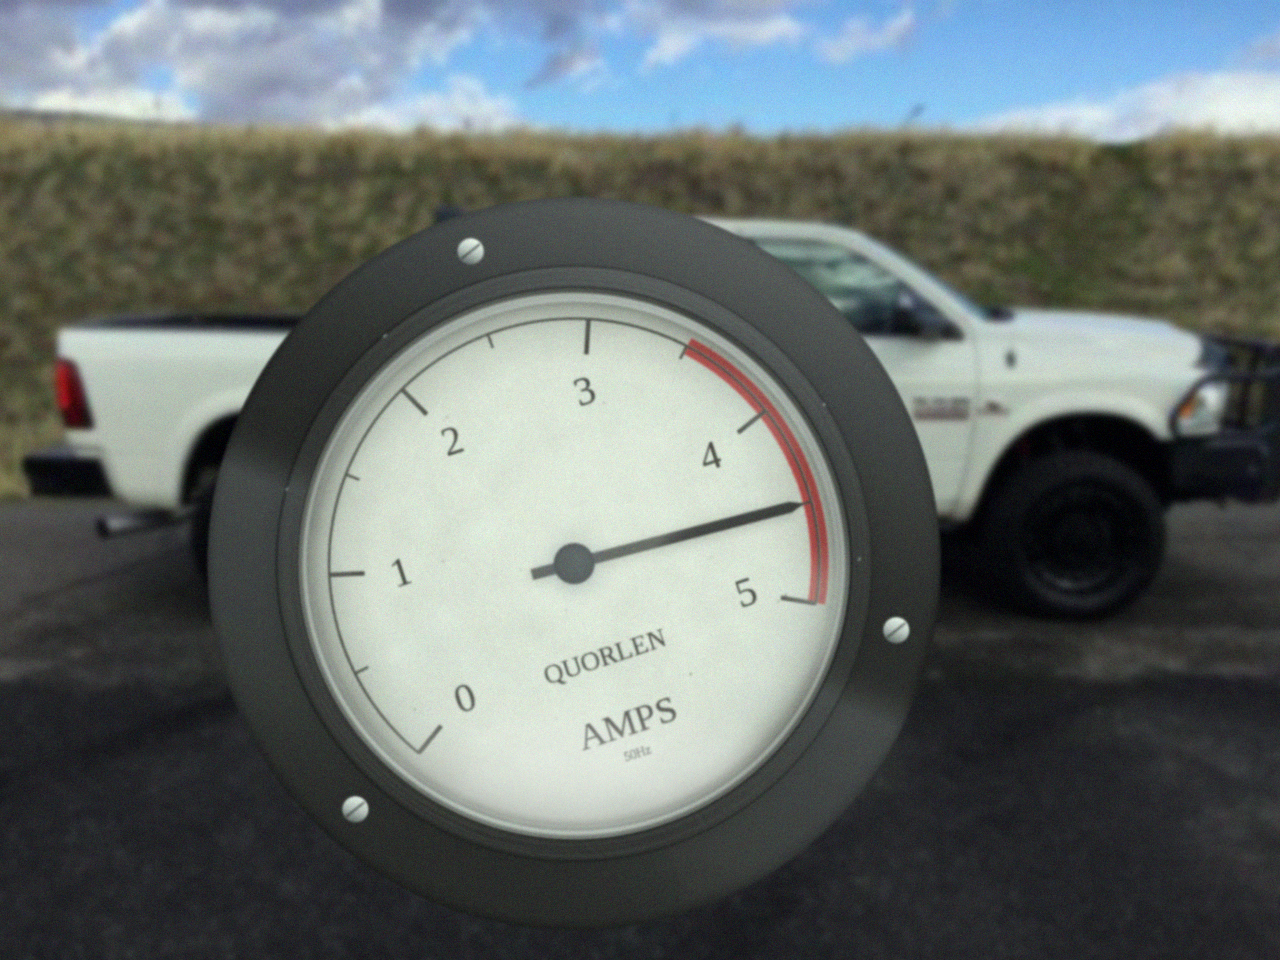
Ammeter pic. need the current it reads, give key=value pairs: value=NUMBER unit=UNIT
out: value=4.5 unit=A
